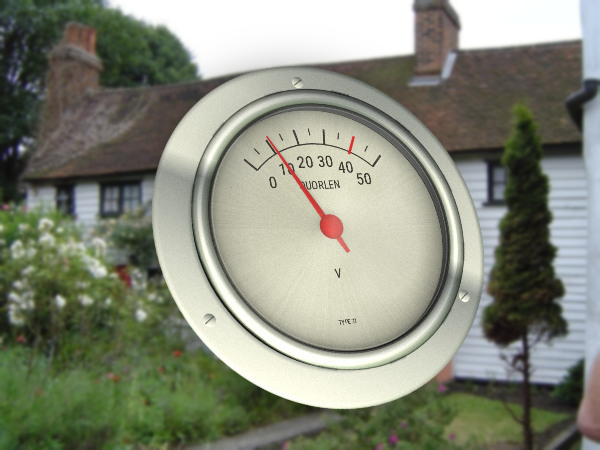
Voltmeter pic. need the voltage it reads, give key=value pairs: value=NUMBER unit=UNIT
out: value=10 unit=V
